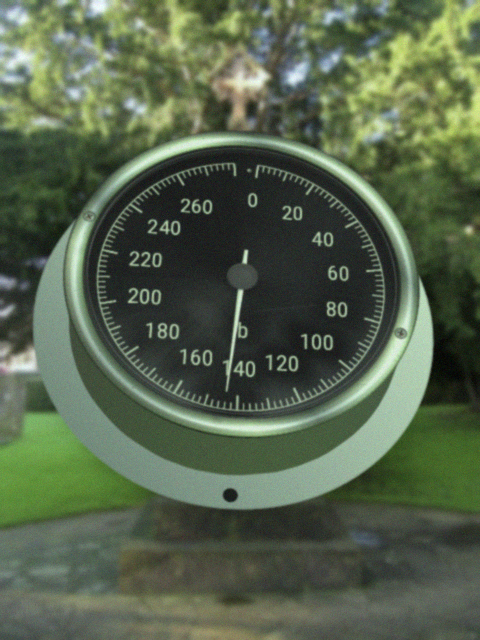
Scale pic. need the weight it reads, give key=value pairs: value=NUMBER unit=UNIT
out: value=144 unit=lb
